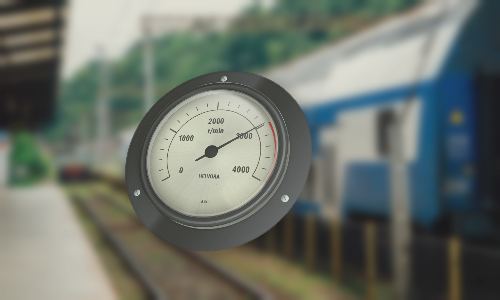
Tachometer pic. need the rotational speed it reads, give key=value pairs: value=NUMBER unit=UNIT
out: value=3000 unit=rpm
